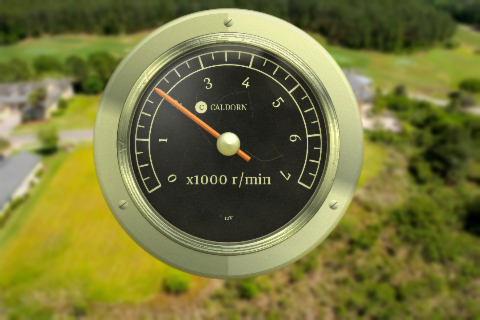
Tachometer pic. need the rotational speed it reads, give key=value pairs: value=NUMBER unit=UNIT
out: value=2000 unit=rpm
